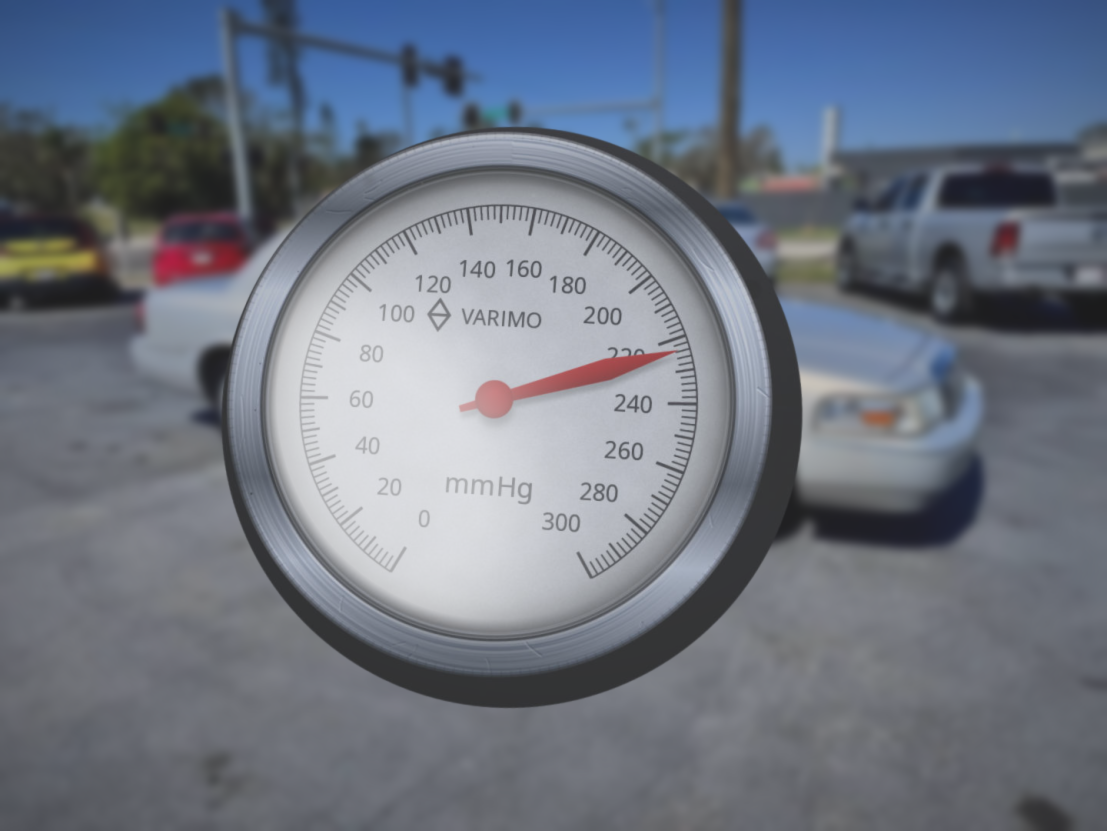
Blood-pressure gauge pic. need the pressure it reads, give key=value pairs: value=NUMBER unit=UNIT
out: value=224 unit=mmHg
